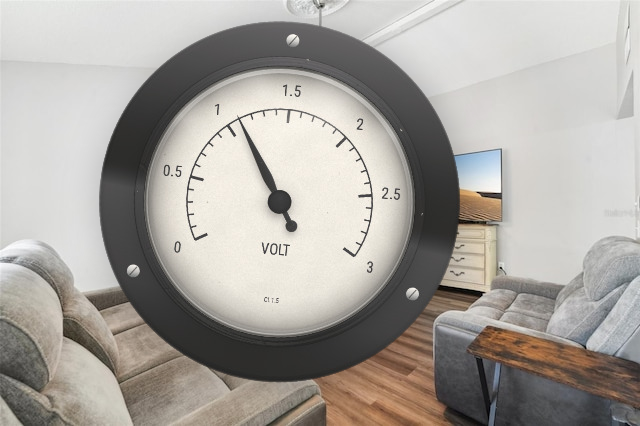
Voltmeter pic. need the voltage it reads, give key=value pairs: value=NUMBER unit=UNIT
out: value=1.1 unit=V
